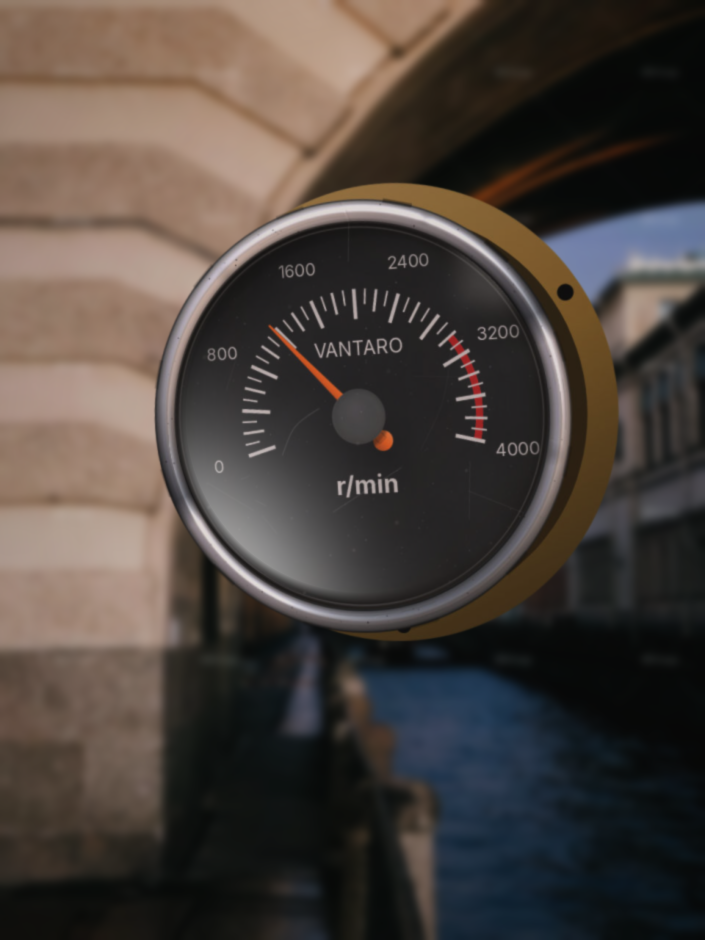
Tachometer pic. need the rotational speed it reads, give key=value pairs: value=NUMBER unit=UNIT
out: value=1200 unit=rpm
